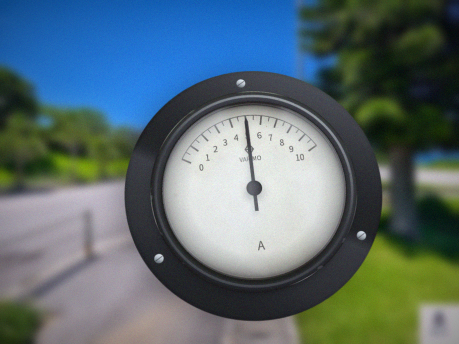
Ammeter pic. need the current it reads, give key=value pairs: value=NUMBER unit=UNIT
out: value=5 unit=A
